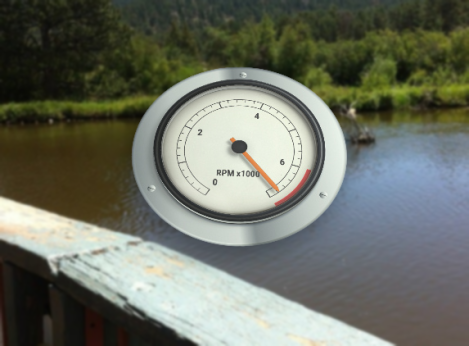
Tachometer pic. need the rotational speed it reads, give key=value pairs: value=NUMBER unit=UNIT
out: value=6800 unit=rpm
